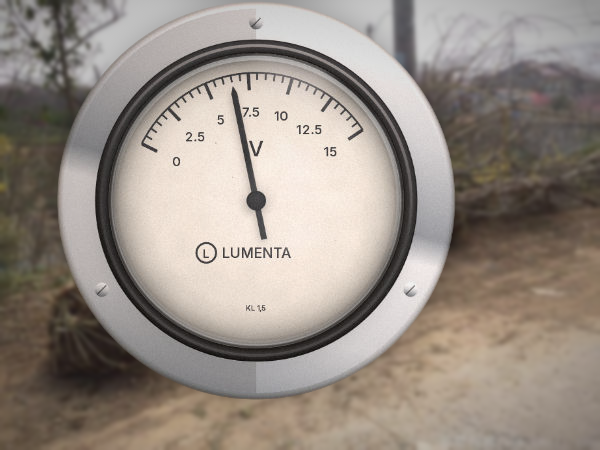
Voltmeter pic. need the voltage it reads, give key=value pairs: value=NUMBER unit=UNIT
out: value=6.5 unit=V
